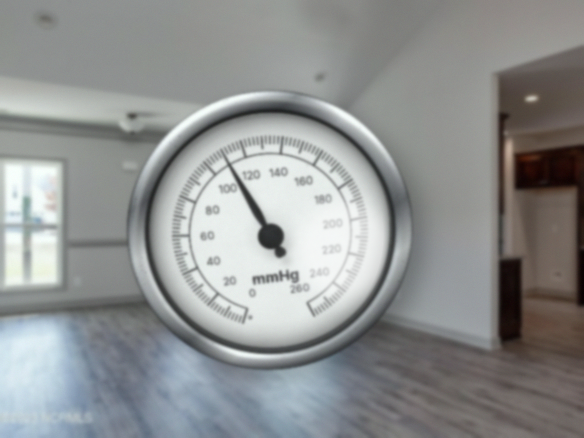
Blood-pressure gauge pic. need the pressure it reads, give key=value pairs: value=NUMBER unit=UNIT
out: value=110 unit=mmHg
